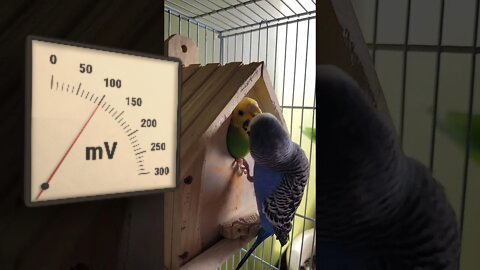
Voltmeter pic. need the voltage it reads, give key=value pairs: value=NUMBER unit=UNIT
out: value=100 unit=mV
